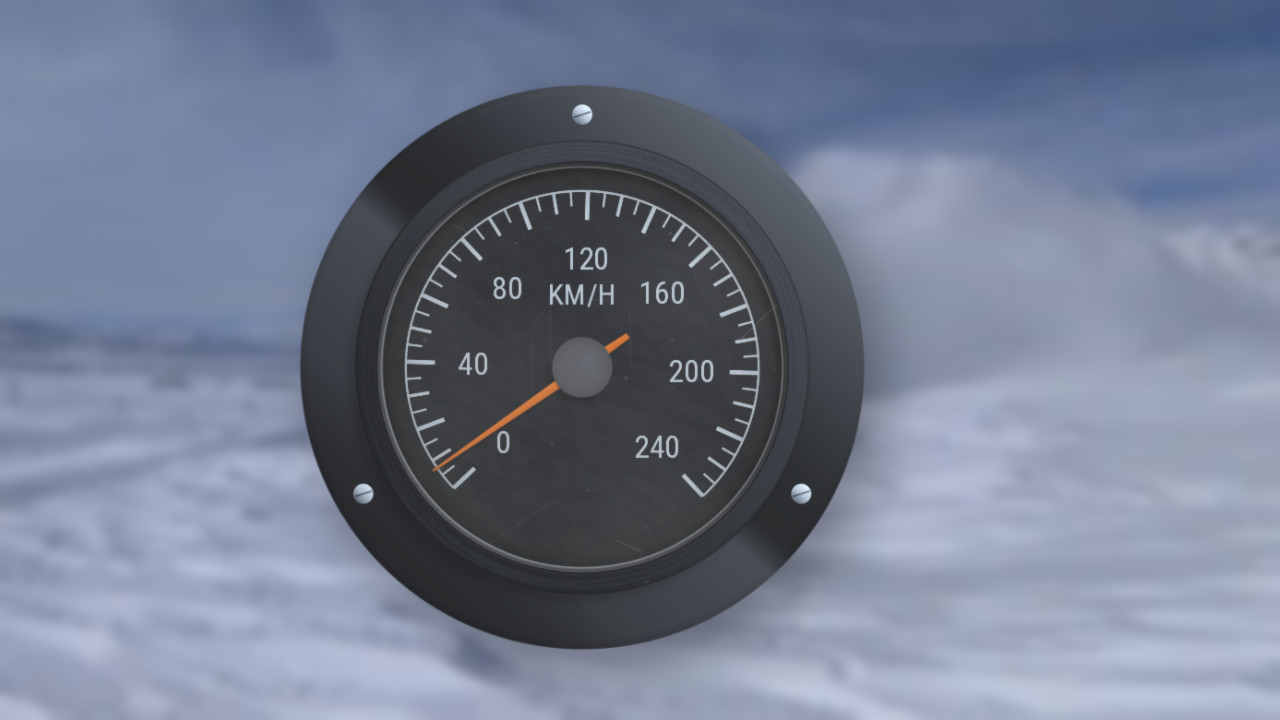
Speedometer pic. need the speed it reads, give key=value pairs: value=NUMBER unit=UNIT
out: value=7.5 unit=km/h
